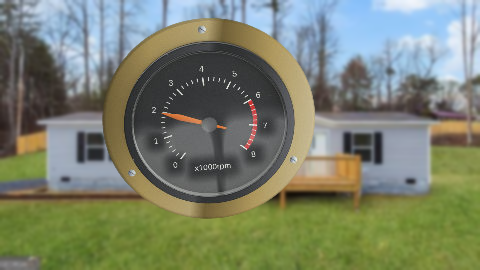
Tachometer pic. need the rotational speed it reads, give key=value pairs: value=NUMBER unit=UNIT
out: value=2000 unit=rpm
